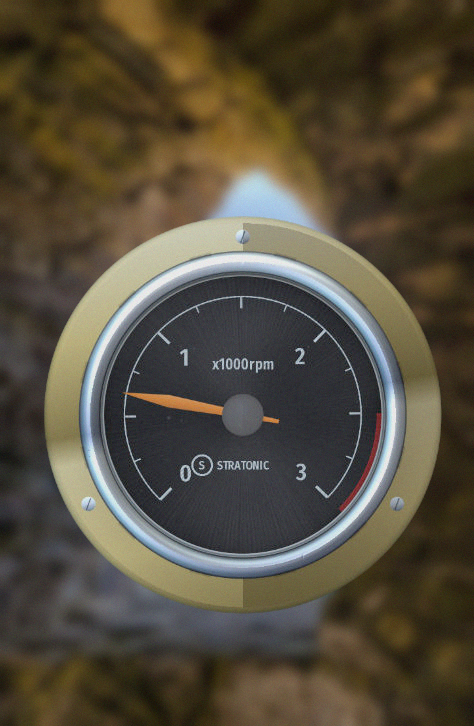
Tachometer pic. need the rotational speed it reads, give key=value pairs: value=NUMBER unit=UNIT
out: value=625 unit=rpm
